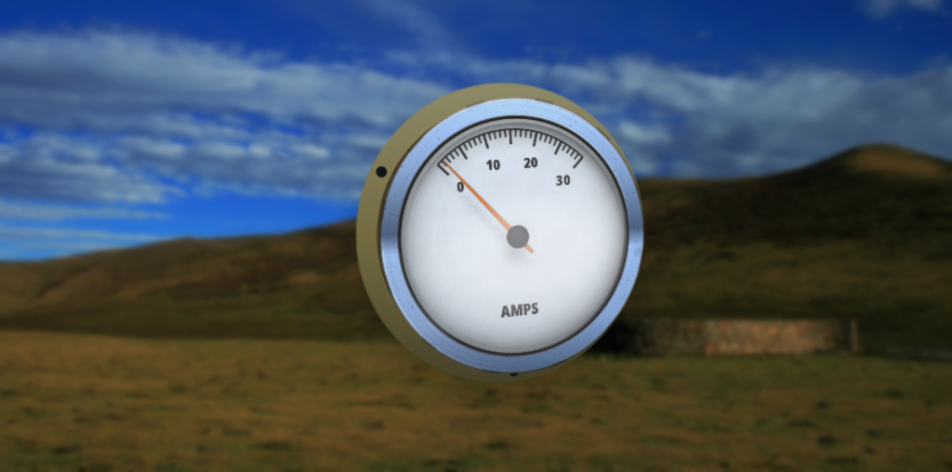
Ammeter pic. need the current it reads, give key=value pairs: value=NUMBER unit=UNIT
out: value=1 unit=A
